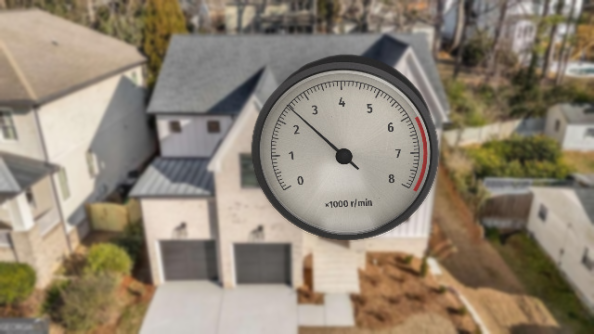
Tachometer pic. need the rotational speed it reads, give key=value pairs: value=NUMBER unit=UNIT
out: value=2500 unit=rpm
